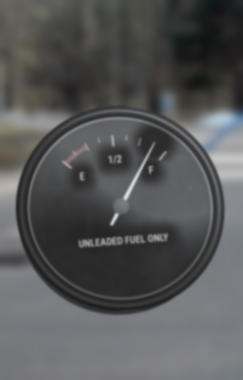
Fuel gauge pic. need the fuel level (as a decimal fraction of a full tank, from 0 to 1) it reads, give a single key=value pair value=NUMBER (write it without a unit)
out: value=0.875
